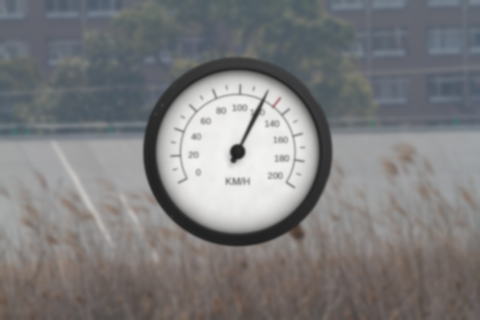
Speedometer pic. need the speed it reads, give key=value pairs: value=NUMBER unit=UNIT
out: value=120 unit=km/h
